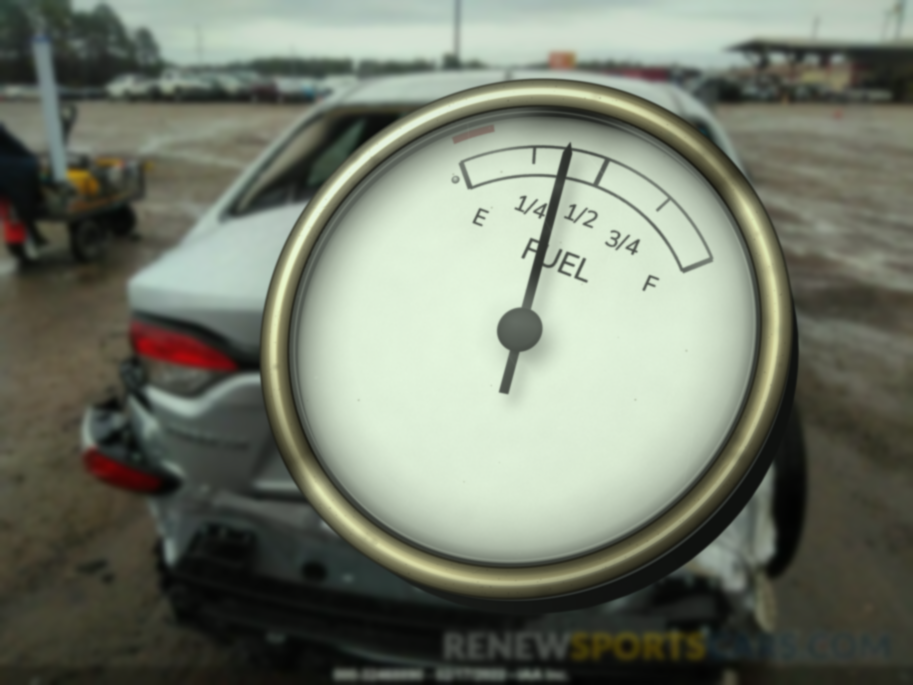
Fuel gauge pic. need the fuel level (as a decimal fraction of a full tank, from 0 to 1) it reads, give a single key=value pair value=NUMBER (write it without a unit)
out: value=0.375
